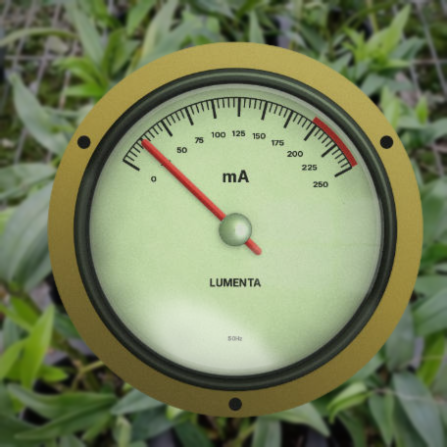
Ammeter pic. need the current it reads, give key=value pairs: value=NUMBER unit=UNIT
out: value=25 unit=mA
